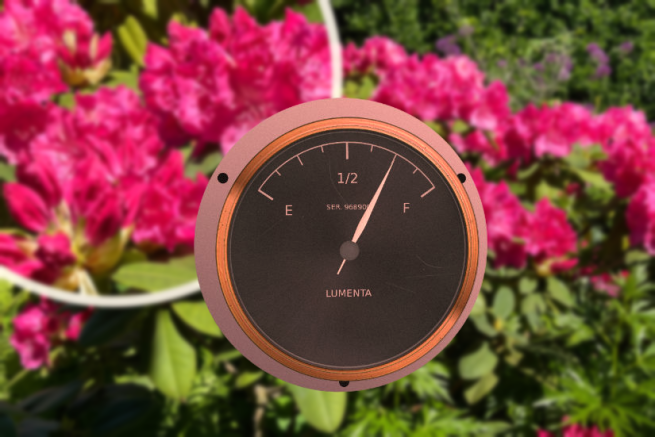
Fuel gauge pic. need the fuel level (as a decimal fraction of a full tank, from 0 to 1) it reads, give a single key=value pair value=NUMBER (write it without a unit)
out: value=0.75
